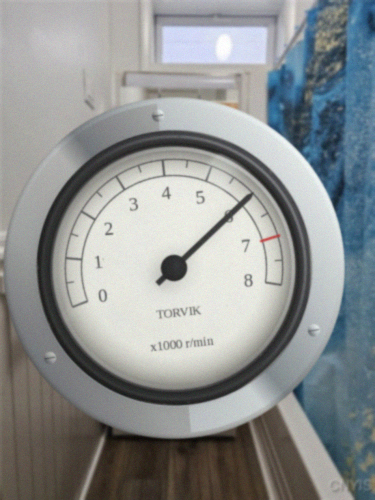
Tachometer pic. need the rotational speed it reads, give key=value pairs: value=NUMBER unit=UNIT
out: value=6000 unit=rpm
